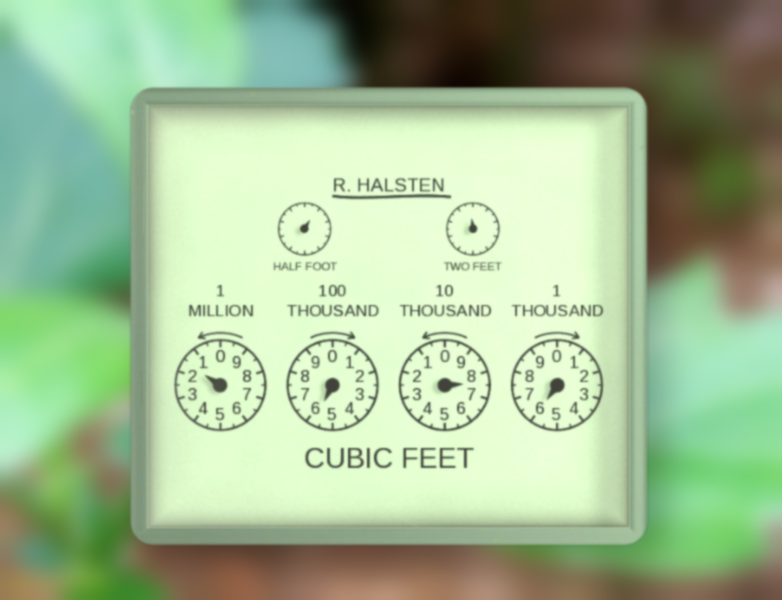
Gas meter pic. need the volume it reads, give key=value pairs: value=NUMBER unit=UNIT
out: value=157600 unit=ft³
